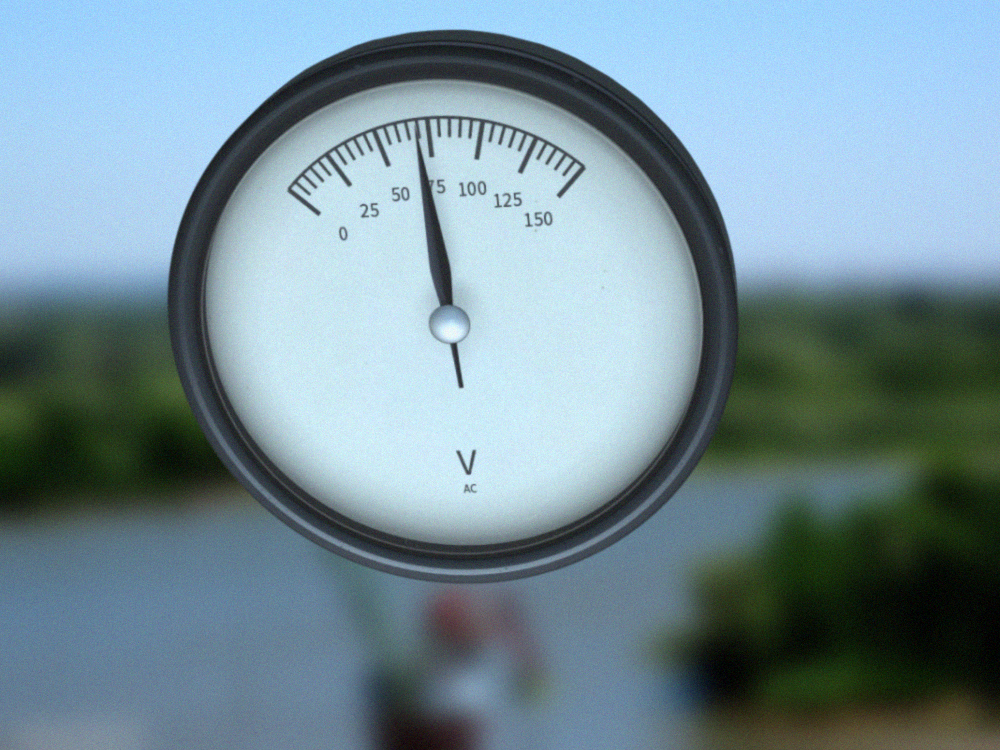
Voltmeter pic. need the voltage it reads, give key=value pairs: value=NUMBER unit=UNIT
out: value=70 unit=V
